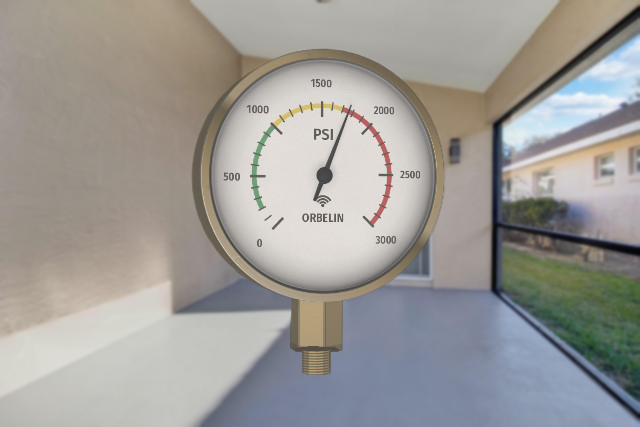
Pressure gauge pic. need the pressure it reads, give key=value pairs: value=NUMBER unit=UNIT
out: value=1750 unit=psi
